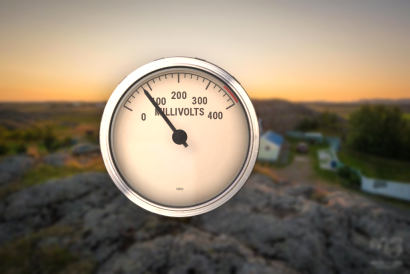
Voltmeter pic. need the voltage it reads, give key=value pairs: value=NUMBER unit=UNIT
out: value=80 unit=mV
